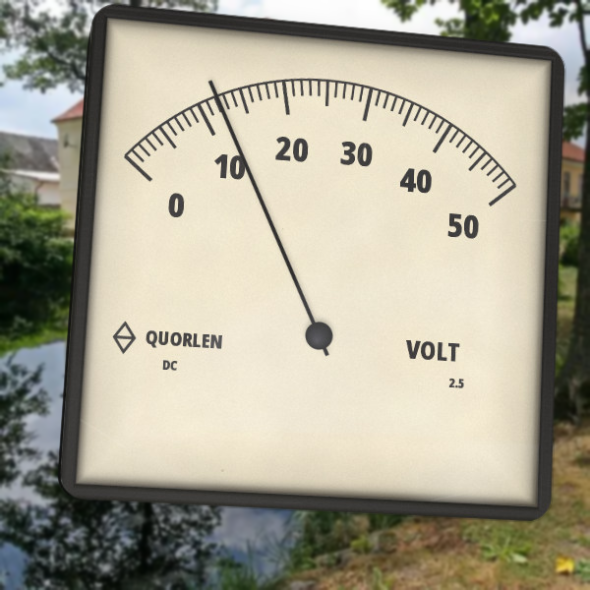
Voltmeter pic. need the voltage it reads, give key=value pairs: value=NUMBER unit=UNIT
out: value=12 unit=V
